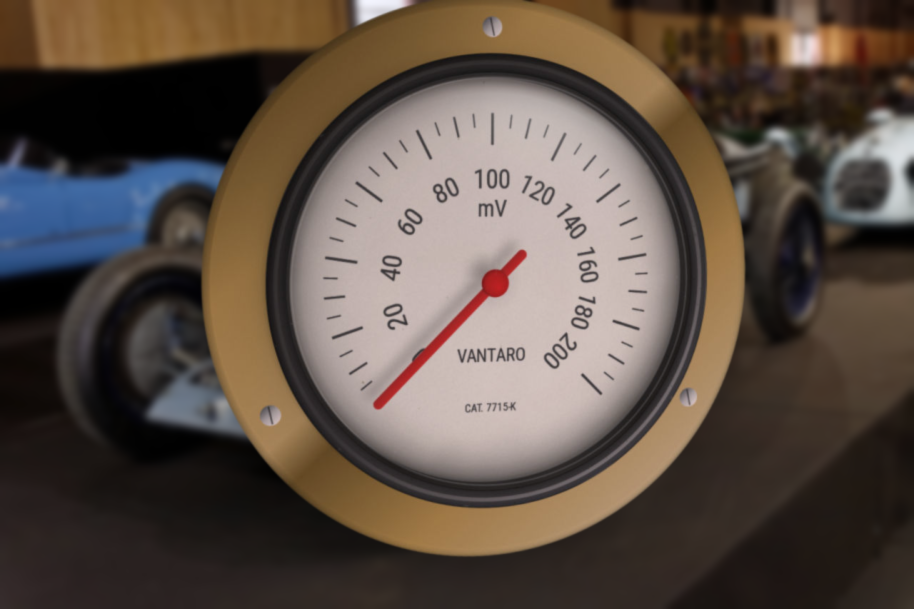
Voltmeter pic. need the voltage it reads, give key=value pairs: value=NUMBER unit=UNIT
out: value=0 unit=mV
